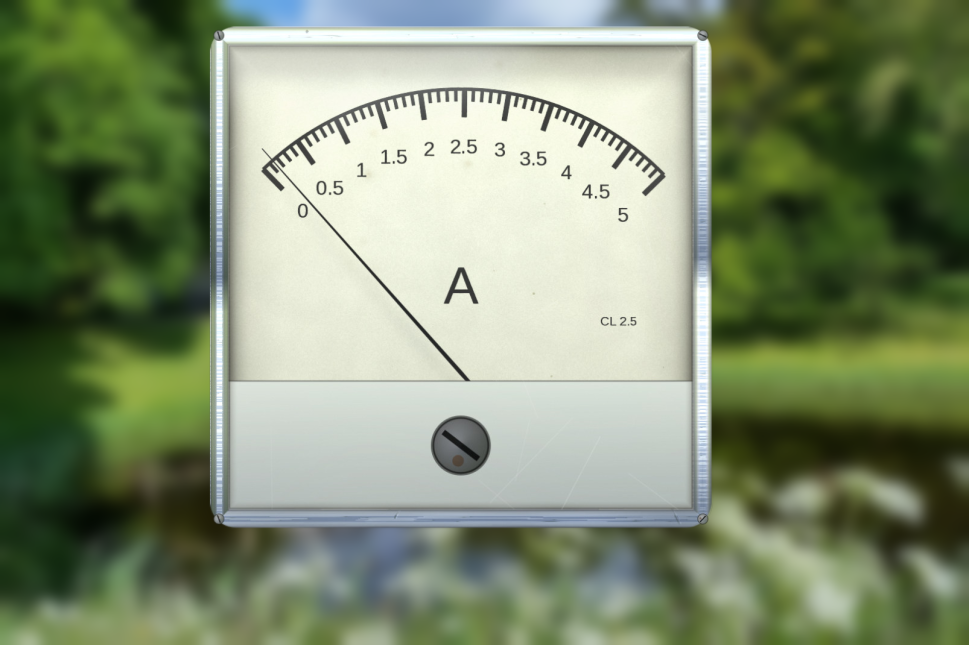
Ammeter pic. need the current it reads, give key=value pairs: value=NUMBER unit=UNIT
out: value=0.15 unit=A
